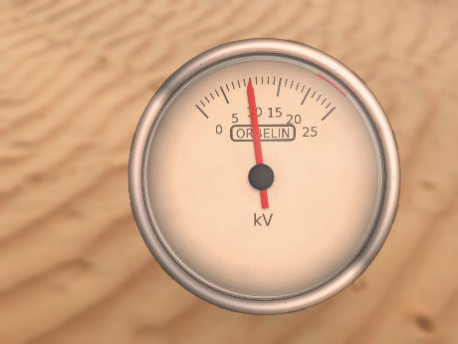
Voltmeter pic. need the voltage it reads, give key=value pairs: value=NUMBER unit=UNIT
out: value=10 unit=kV
